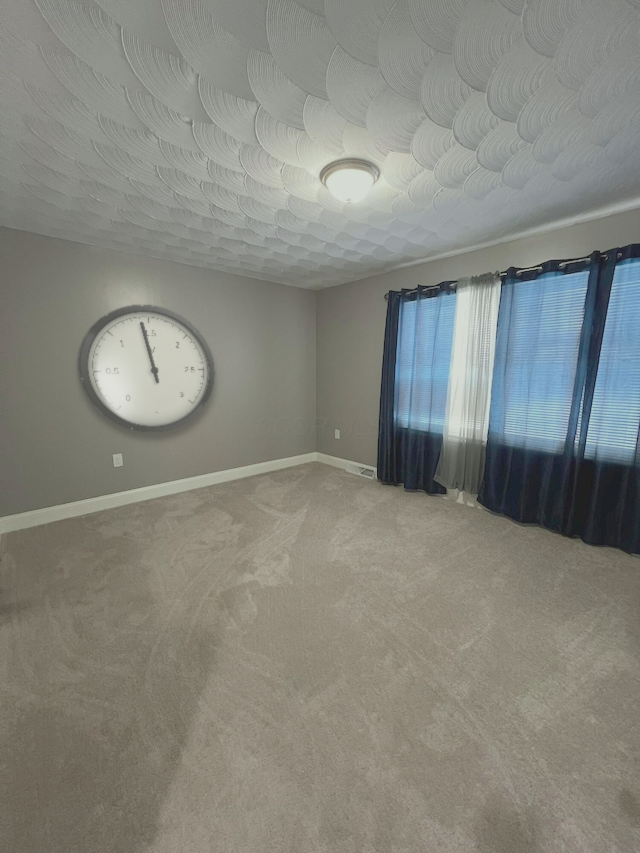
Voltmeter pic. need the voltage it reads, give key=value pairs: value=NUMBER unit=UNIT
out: value=1.4 unit=V
